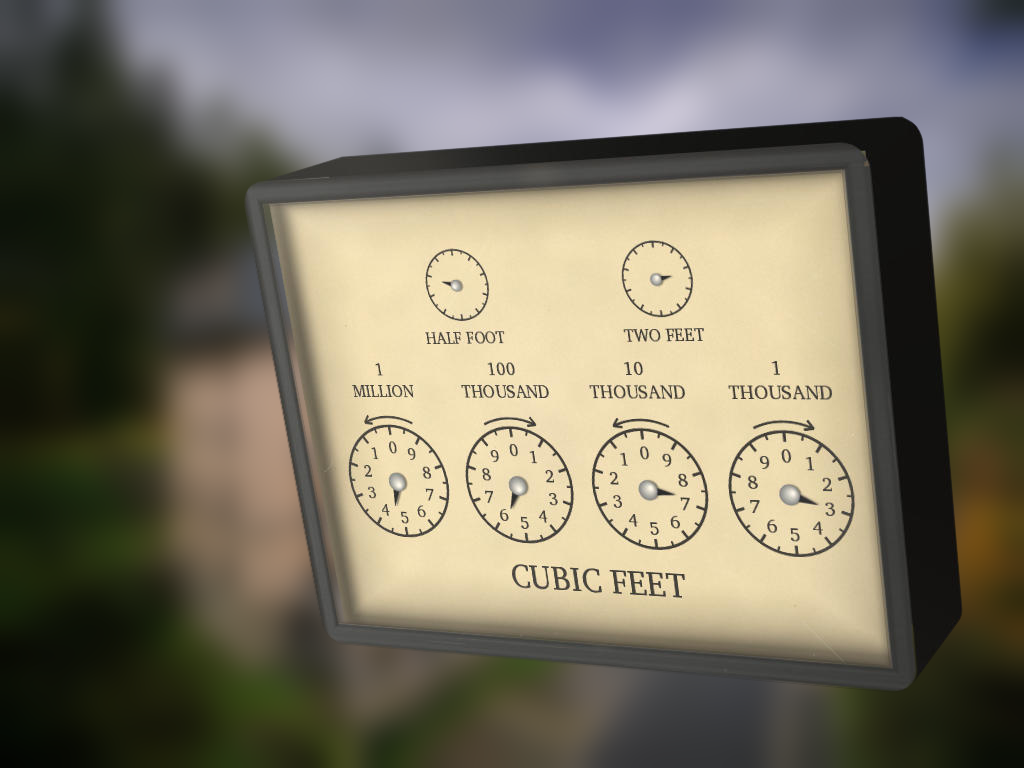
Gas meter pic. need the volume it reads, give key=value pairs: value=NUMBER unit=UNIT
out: value=457300 unit=ft³
